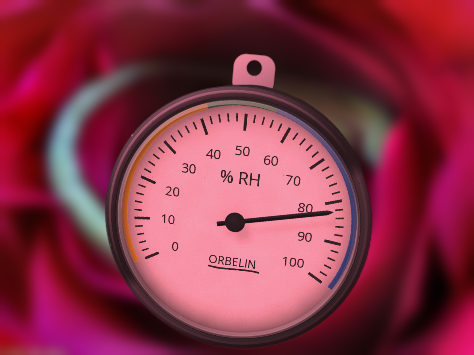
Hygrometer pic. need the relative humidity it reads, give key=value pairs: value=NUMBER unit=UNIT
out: value=82 unit=%
